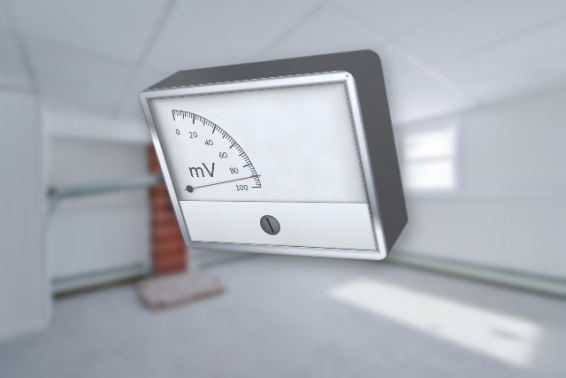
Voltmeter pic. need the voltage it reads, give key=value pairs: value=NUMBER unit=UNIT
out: value=90 unit=mV
